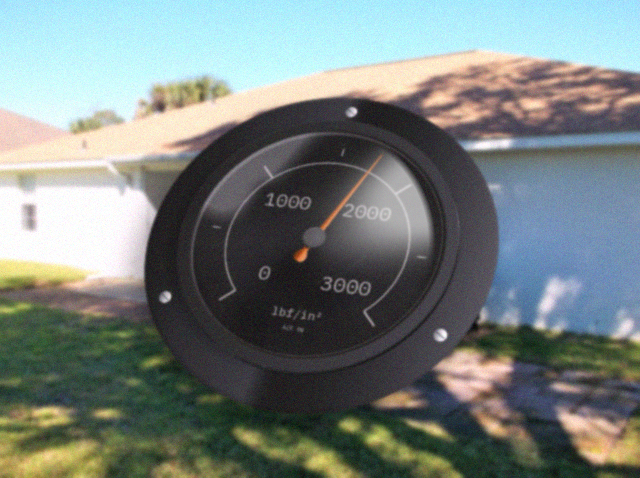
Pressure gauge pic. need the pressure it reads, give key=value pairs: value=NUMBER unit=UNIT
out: value=1750 unit=psi
